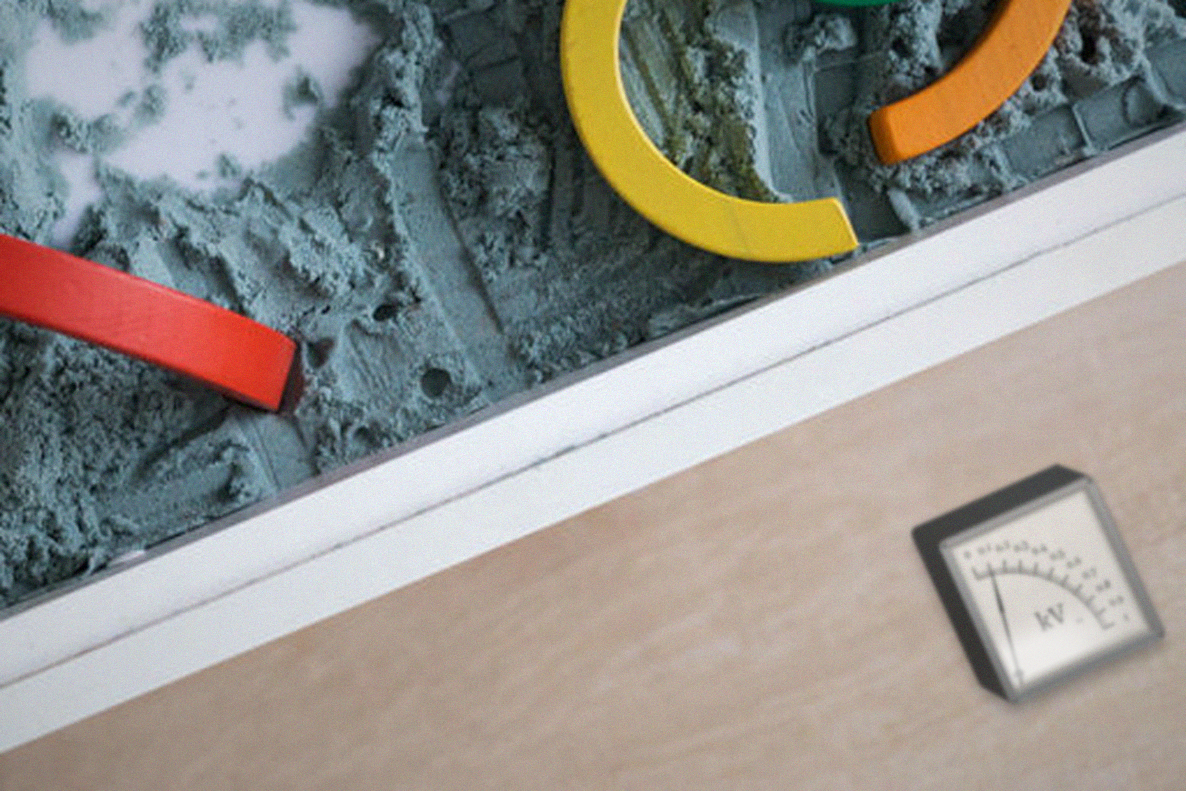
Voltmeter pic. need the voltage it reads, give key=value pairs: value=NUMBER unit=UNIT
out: value=0.1 unit=kV
